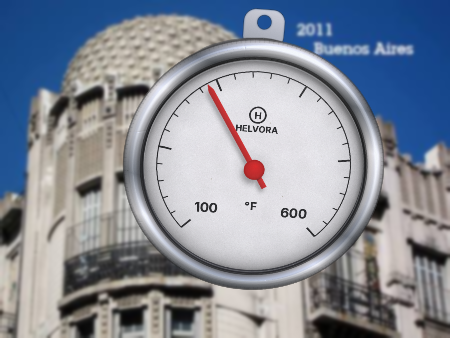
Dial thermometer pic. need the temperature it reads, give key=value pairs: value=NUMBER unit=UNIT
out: value=290 unit=°F
